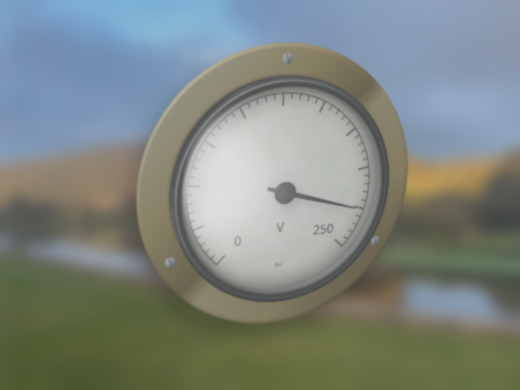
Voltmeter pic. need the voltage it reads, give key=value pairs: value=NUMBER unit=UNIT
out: value=225 unit=V
